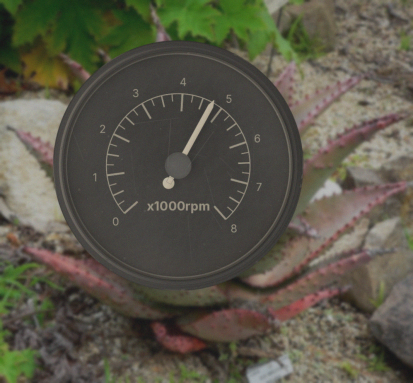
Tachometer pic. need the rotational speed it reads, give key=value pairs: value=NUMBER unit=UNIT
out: value=4750 unit=rpm
